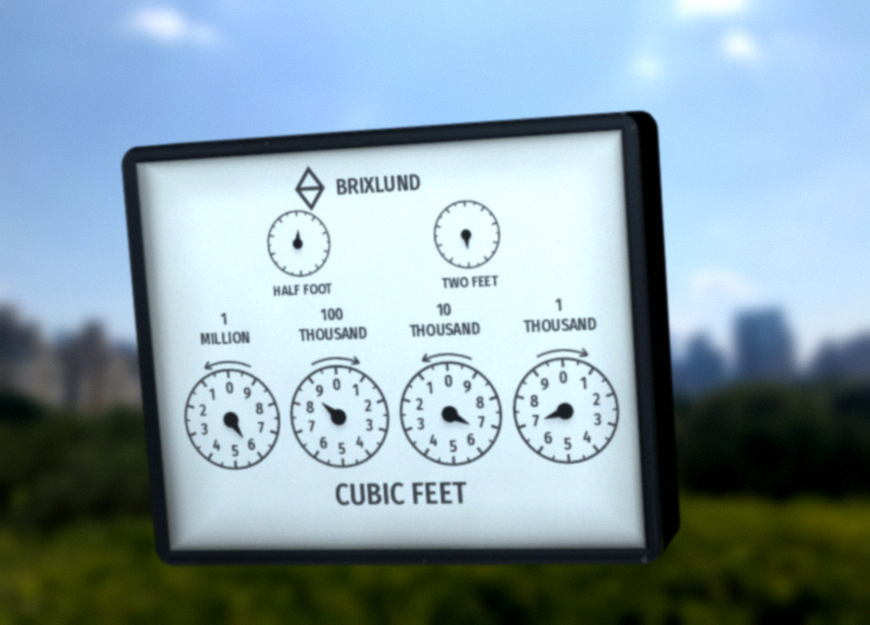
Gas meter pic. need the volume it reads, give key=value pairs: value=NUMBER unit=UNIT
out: value=586700 unit=ft³
